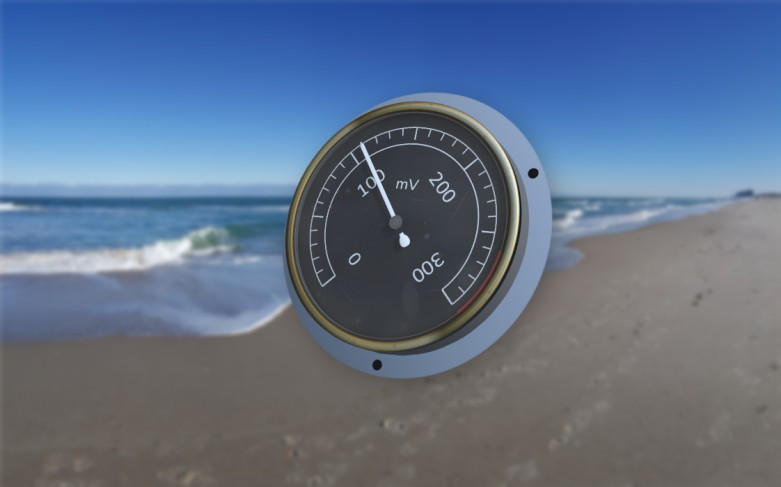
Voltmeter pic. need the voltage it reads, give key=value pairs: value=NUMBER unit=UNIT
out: value=110 unit=mV
